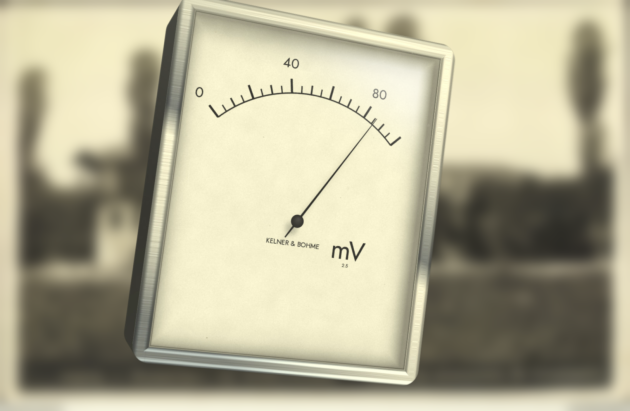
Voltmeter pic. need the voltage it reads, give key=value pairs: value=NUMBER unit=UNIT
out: value=85 unit=mV
